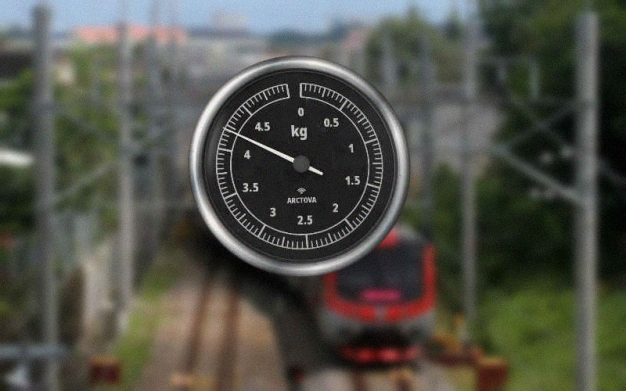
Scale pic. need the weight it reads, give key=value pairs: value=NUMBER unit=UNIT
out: value=4.2 unit=kg
